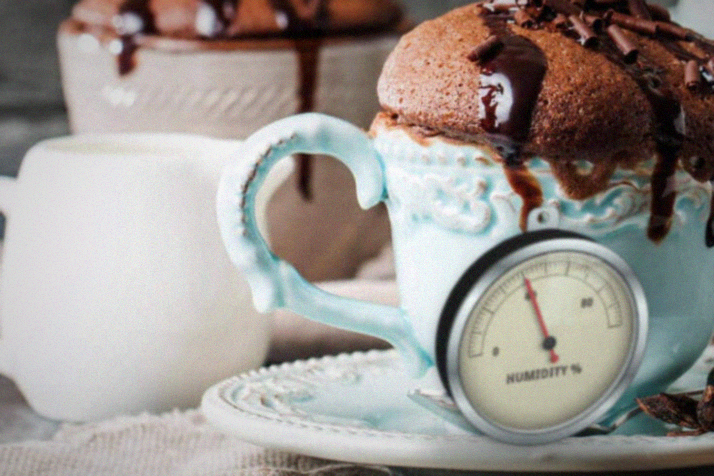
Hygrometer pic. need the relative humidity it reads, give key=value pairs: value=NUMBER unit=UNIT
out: value=40 unit=%
